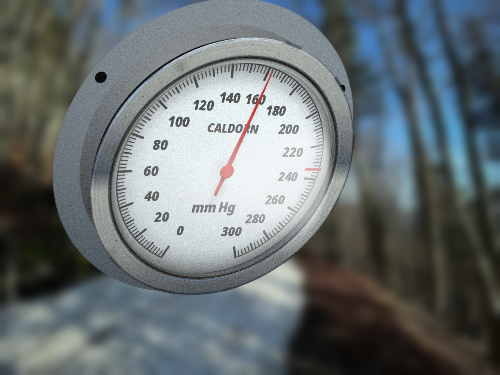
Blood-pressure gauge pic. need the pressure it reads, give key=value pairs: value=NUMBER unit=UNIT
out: value=160 unit=mmHg
